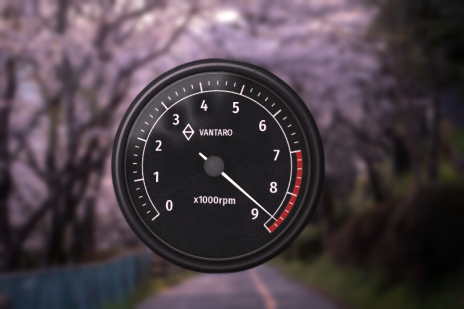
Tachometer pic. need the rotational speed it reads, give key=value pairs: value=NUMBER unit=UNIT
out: value=8700 unit=rpm
